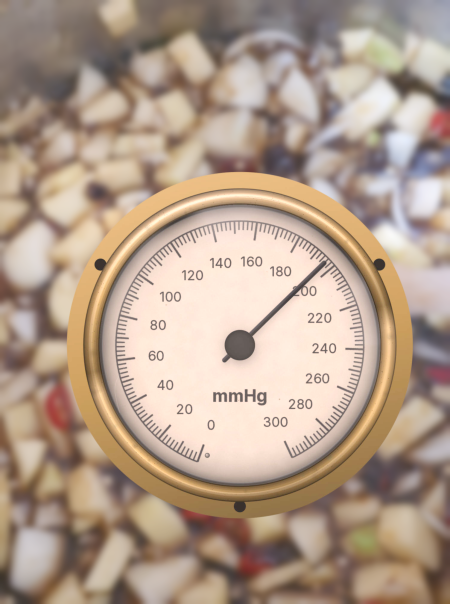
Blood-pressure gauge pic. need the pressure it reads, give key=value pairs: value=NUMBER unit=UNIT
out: value=196 unit=mmHg
